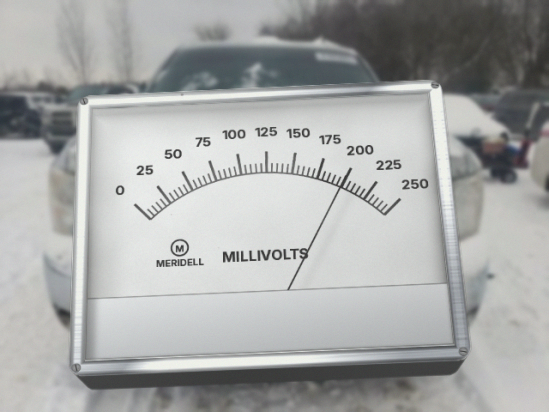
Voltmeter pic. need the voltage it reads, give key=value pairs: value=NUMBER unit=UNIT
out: value=200 unit=mV
